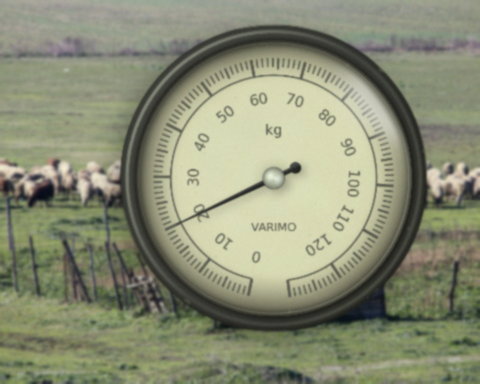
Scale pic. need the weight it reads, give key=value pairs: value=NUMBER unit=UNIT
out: value=20 unit=kg
